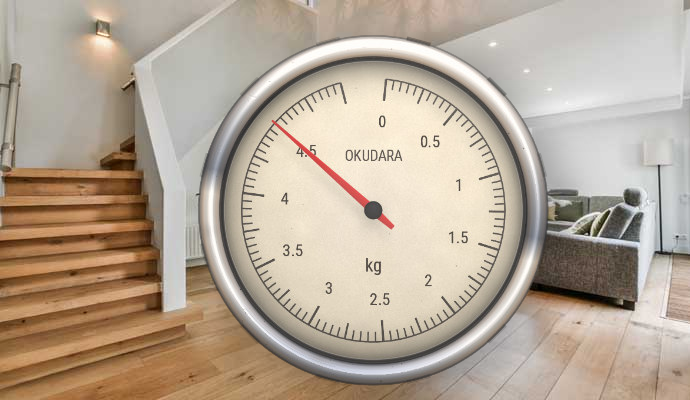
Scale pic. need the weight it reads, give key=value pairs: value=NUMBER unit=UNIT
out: value=4.5 unit=kg
